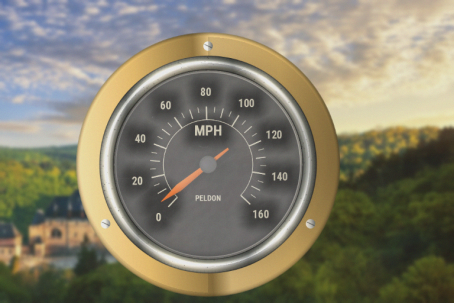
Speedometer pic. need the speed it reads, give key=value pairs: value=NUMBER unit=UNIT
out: value=5 unit=mph
